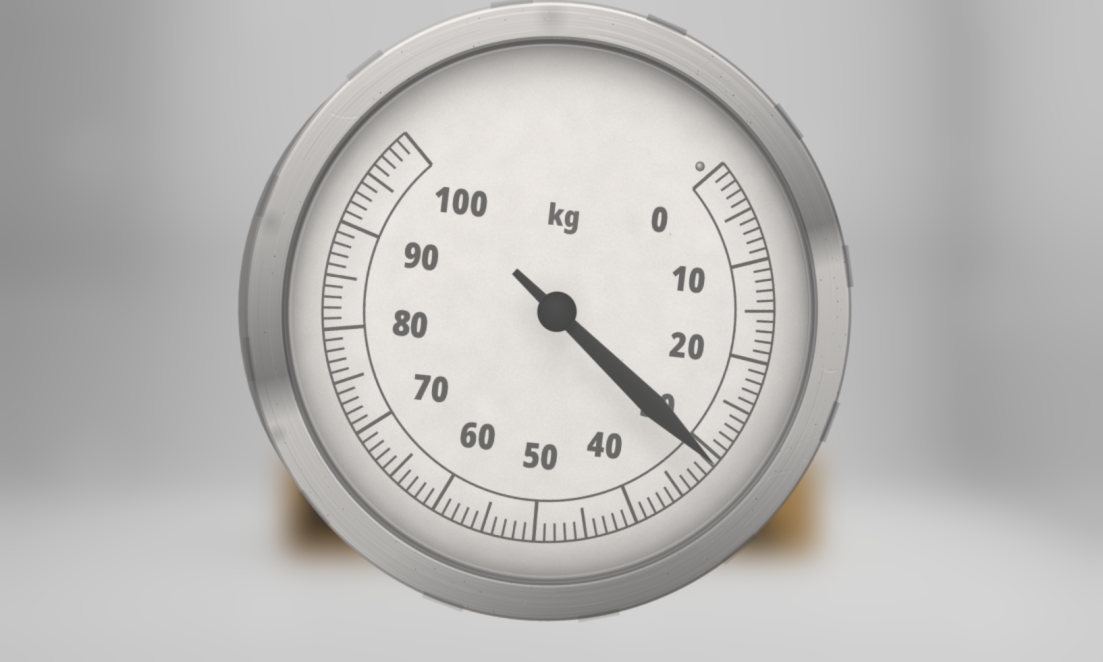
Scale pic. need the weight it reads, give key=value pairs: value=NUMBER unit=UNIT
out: value=31 unit=kg
